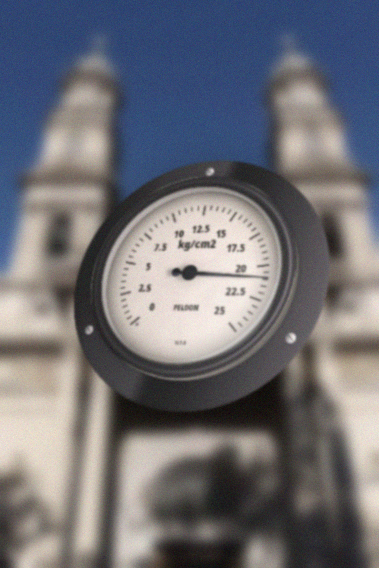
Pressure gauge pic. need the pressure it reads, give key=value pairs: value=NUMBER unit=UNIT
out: value=21 unit=kg/cm²
